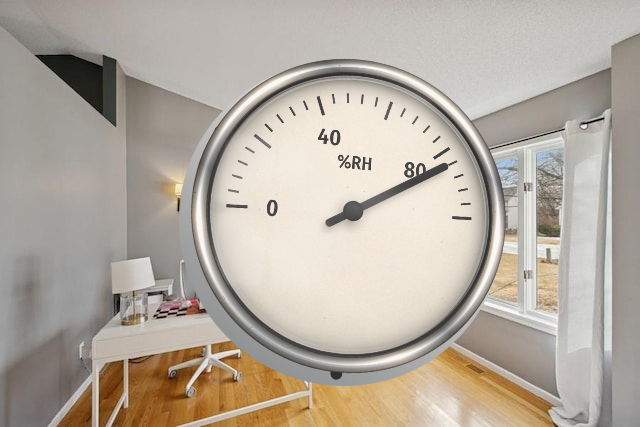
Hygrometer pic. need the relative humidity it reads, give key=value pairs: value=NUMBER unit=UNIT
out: value=84 unit=%
